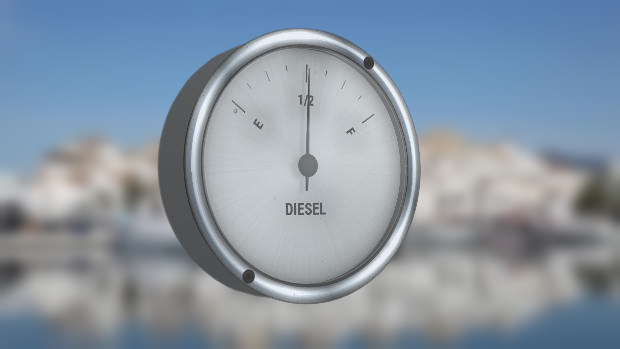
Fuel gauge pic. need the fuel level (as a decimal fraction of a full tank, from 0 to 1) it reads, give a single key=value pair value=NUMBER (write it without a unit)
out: value=0.5
